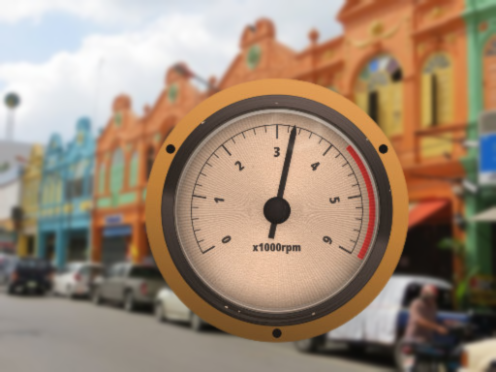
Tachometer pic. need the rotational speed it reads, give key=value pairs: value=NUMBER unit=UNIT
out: value=3300 unit=rpm
